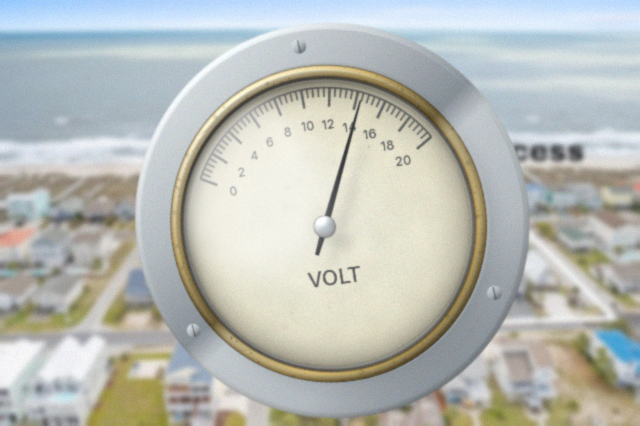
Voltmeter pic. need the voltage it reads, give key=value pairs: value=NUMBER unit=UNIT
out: value=14.4 unit=V
